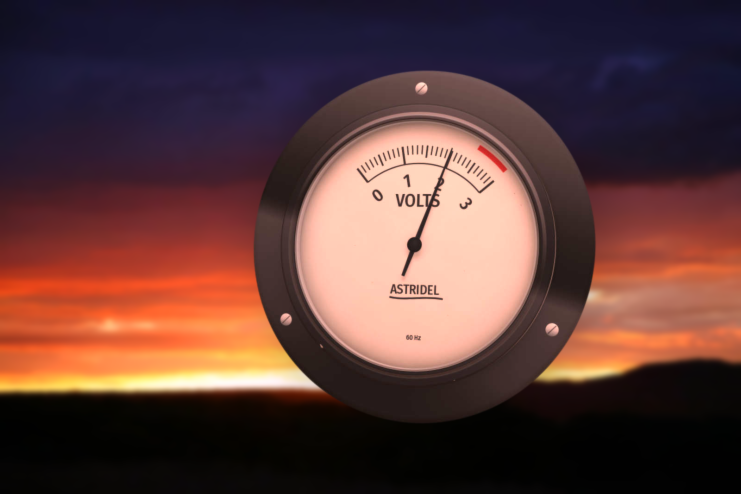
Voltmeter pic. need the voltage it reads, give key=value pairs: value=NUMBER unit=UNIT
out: value=2 unit=V
